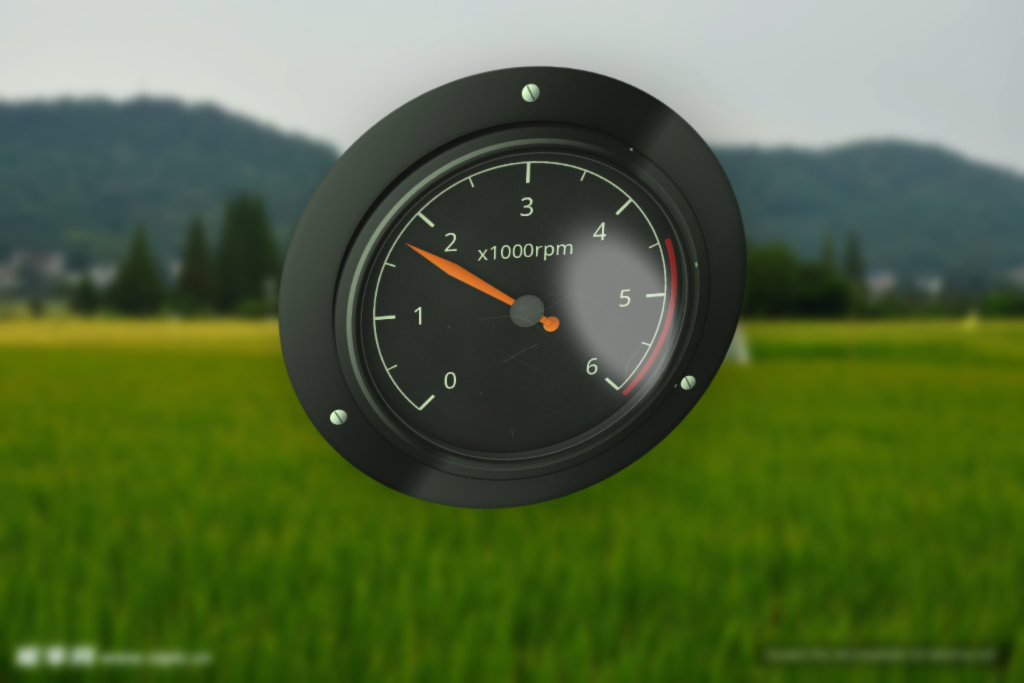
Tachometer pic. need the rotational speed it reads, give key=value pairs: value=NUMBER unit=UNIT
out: value=1750 unit=rpm
